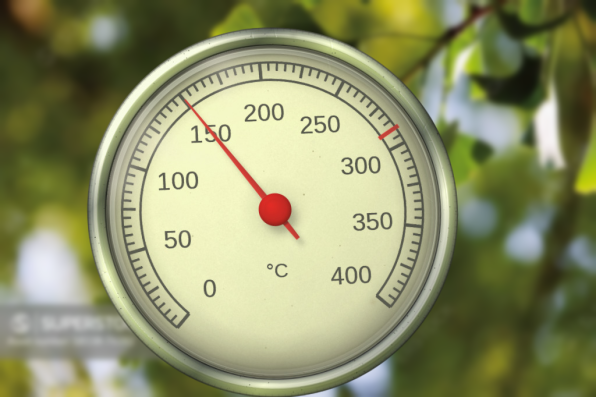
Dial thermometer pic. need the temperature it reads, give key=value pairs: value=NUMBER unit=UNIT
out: value=150 unit=°C
